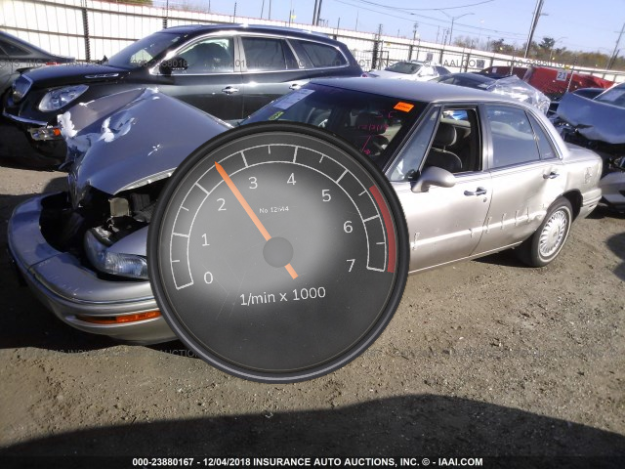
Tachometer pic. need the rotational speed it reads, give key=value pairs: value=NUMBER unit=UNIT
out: value=2500 unit=rpm
